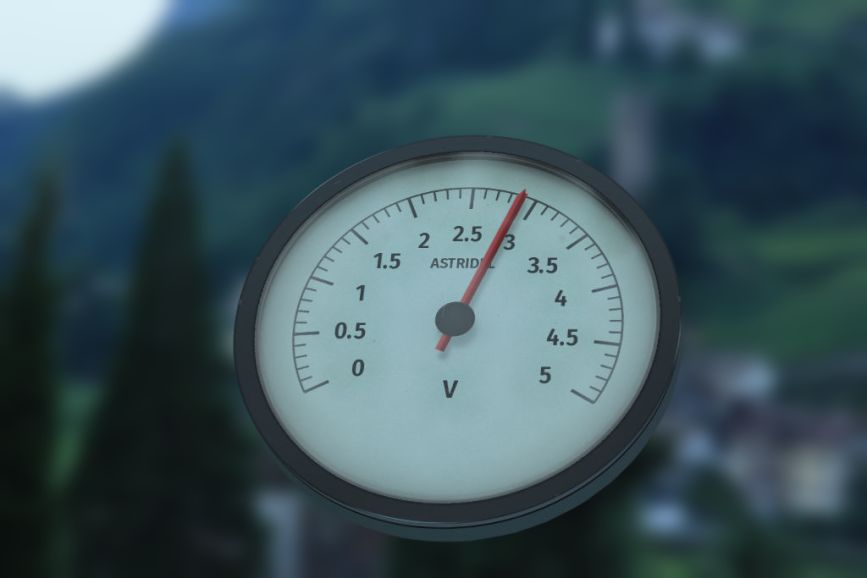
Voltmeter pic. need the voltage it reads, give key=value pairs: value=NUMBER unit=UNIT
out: value=2.9 unit=V
